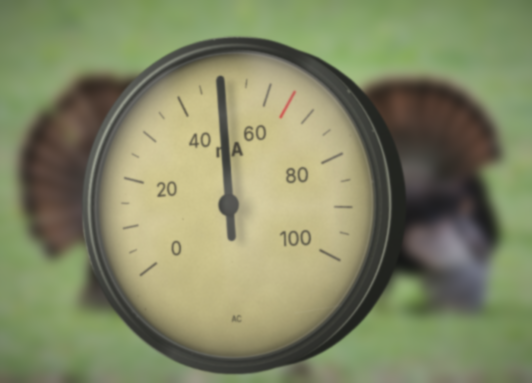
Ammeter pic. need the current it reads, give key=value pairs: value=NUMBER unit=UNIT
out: value=50 unit=mA
